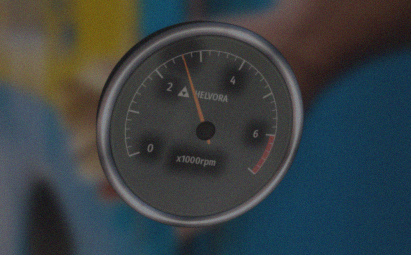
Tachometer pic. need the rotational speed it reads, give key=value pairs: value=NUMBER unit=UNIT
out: value=2600 unit=rpm
